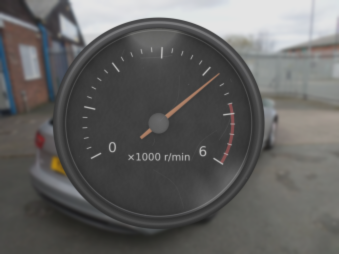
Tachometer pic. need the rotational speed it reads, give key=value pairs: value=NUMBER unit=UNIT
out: value=4200 unit=rpm
